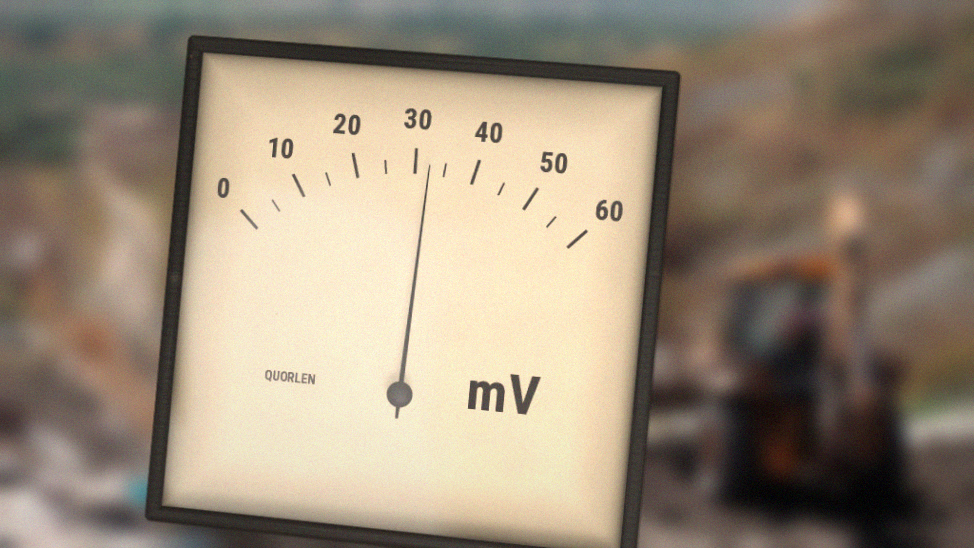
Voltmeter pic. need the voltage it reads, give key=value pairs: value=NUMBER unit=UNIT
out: value=32.5 unit=mV
